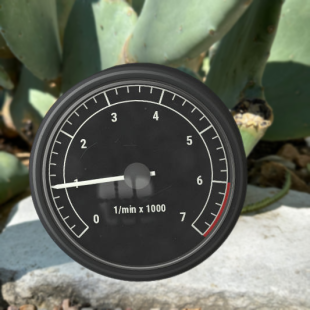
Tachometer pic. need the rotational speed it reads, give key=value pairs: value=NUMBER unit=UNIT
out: value=1000 unit=rpm
